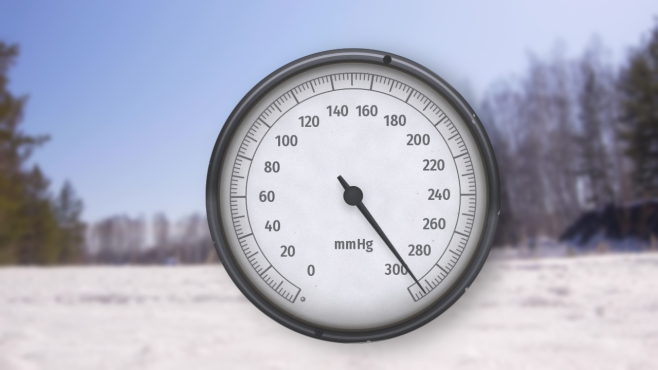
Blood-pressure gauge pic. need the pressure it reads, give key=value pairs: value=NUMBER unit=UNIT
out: value=294 unit=mmHg
